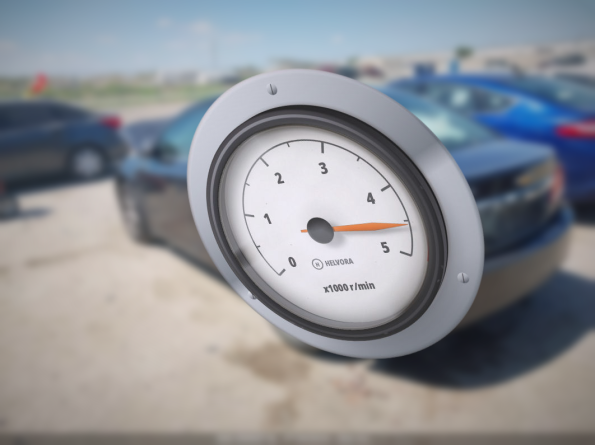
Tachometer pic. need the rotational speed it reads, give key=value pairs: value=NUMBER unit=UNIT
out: value=4500 unit=rpm
